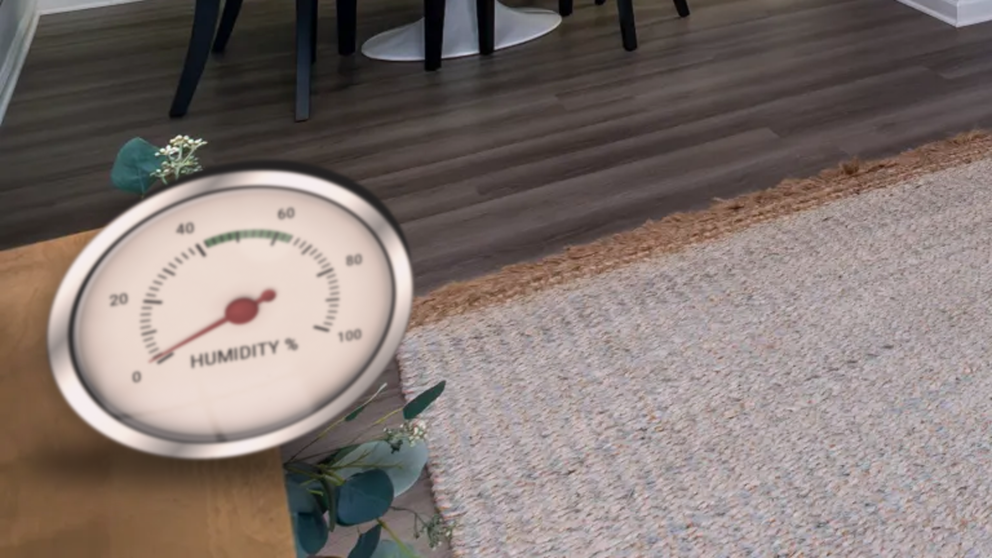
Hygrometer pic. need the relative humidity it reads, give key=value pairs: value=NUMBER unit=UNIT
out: value=2 unit=%
